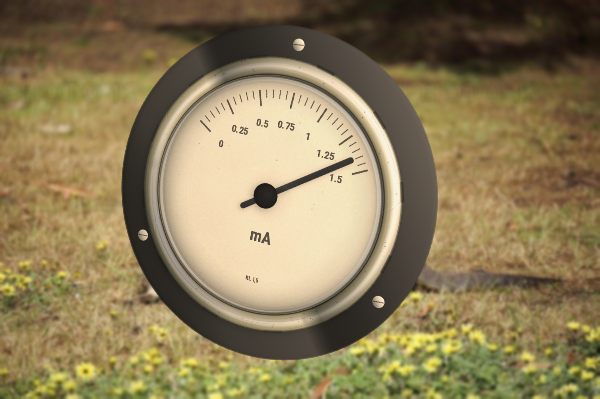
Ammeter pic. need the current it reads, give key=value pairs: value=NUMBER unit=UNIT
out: value=1.4 unit=mA
